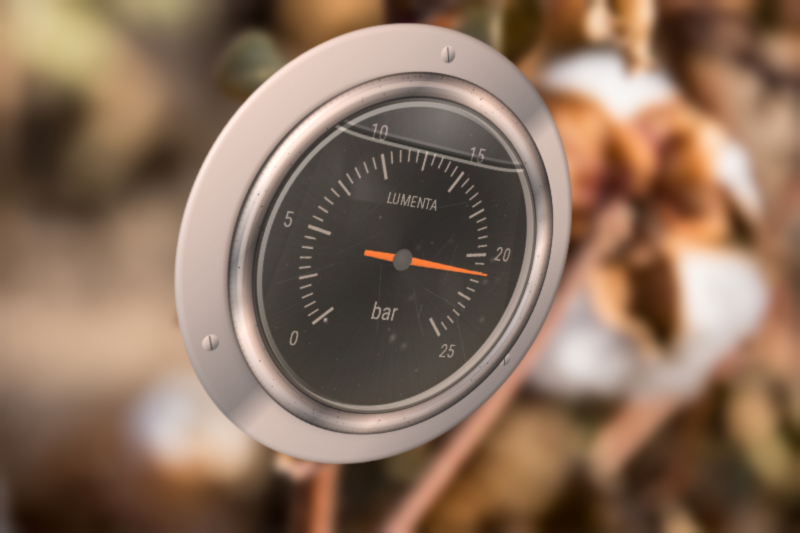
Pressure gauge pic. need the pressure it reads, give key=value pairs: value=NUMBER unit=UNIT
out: value=21 unit=bar
